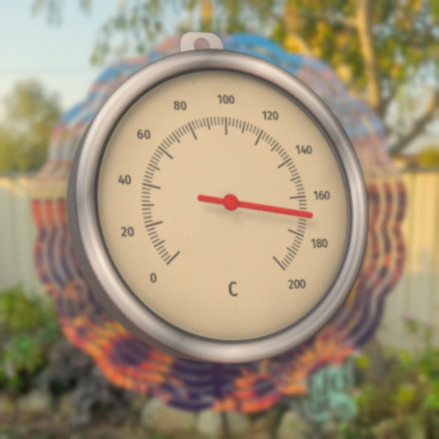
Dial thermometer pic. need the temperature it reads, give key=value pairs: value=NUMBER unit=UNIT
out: value=170 unit=°C
